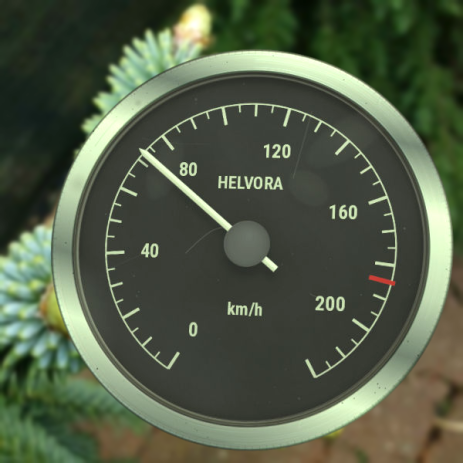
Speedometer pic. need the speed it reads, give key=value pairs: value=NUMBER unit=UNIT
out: value=72.5 unit=km/h
